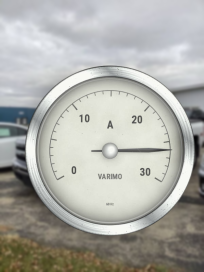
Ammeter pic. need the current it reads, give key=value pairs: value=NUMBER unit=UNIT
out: value=26 unit=A
